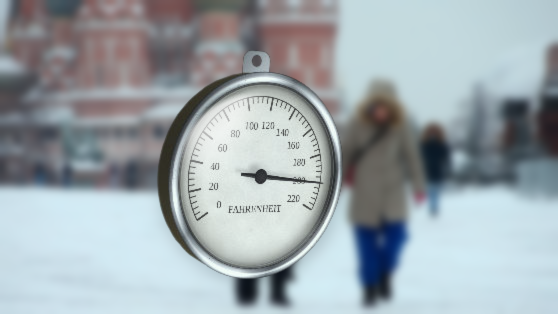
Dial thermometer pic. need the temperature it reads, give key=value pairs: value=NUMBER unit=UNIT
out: value=200 unit=°F
